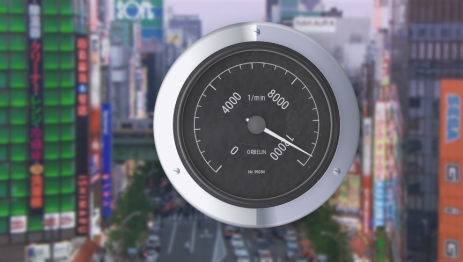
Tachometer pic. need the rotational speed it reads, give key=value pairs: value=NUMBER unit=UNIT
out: value=11500 unit=rpm
